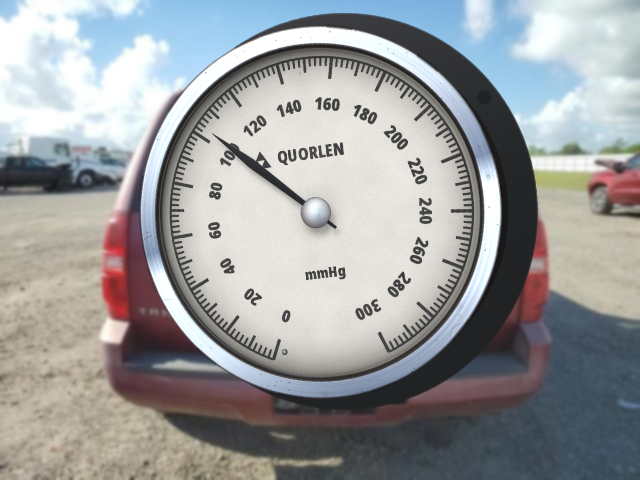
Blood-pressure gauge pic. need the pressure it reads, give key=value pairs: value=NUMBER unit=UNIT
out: value=104 unit=mmHg
